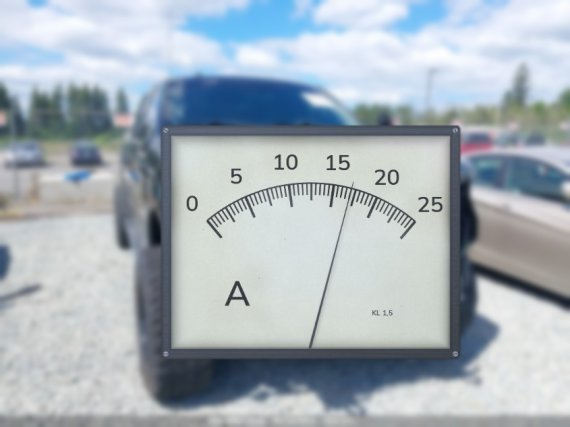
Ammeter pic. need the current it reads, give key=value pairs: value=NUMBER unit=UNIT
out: value=17 unit=A
